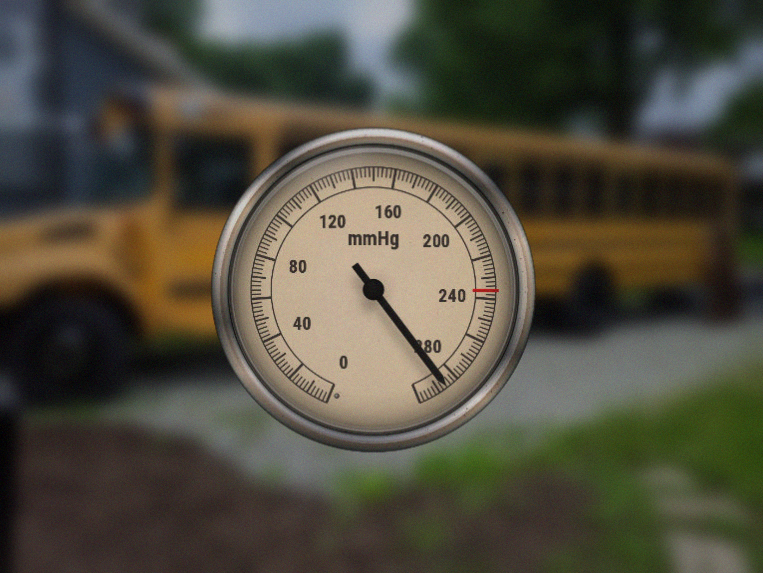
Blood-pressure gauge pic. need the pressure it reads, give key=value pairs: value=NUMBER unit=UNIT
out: value=286 unit=mmHg
